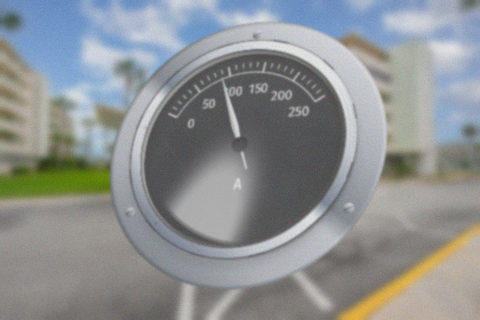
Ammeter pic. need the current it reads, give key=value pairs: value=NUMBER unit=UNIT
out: value=90 unit=A
